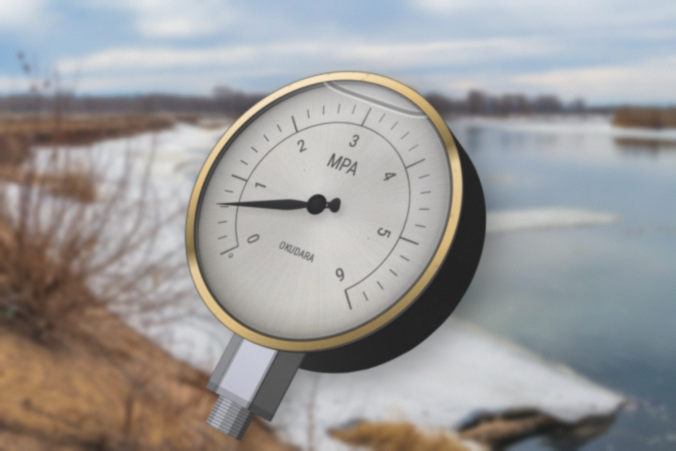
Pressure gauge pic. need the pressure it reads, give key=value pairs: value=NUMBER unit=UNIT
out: value=0.6 unit=MPa
